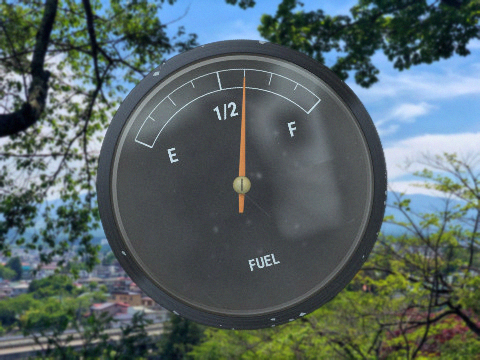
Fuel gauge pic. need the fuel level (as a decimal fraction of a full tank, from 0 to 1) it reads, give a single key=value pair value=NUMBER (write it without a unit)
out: value=0.625
